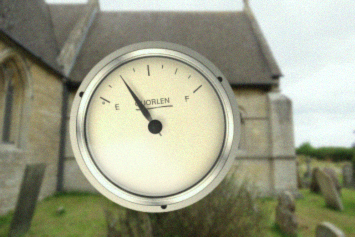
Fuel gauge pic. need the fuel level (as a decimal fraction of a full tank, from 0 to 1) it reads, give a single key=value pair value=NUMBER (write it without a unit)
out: value=0.25
